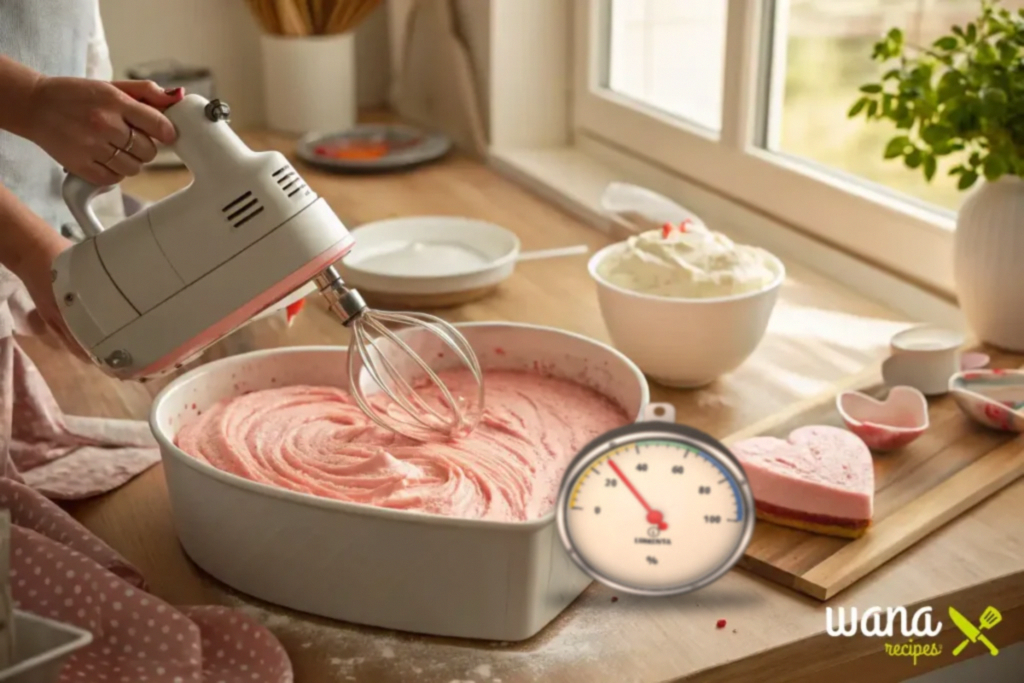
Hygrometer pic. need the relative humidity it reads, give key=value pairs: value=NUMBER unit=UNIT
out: value=28 unit=%
